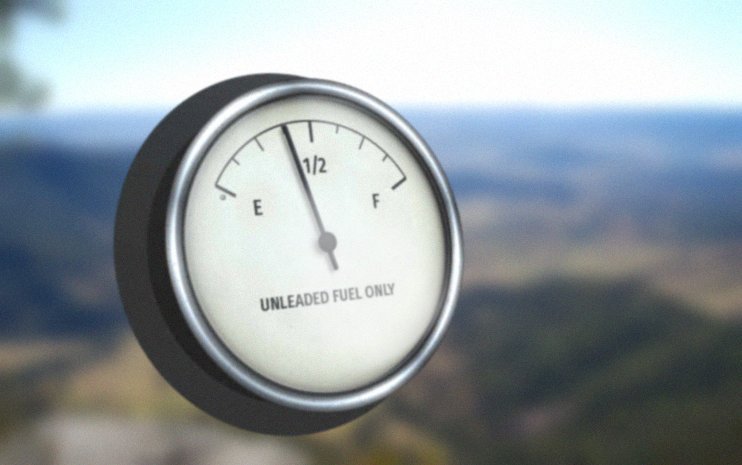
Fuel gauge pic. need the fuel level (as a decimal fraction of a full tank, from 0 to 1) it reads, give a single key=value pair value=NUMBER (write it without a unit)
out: value=0.375
